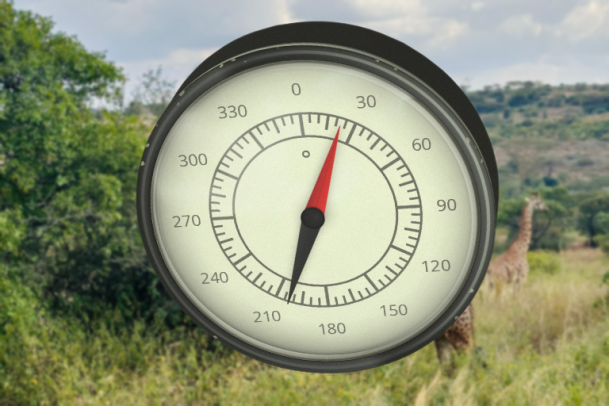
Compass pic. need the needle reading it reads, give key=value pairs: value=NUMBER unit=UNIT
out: value=22.5 unit=°
